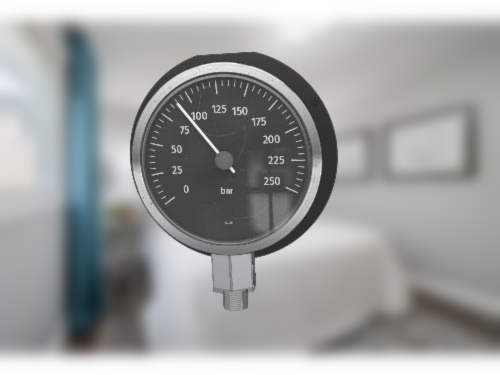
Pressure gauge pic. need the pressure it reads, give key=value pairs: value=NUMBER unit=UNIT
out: value=90 unit=bar
